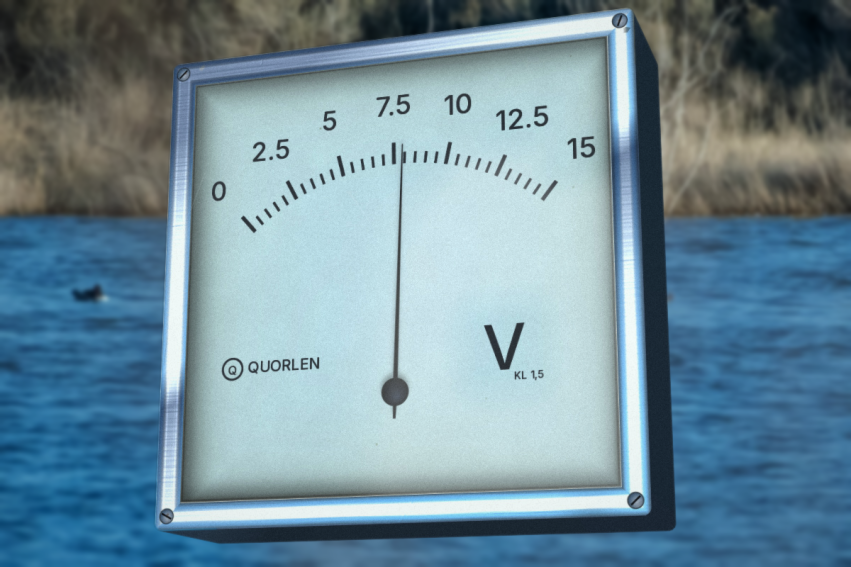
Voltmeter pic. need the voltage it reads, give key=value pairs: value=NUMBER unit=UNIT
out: value=8 unit=V
